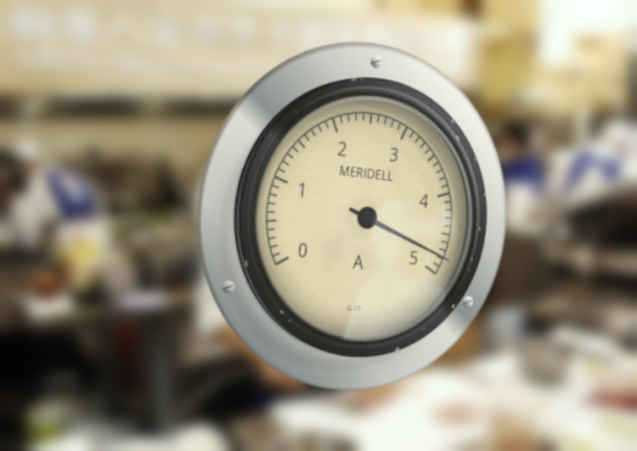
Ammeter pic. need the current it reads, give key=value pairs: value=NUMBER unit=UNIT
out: value=4.8 unit=A
